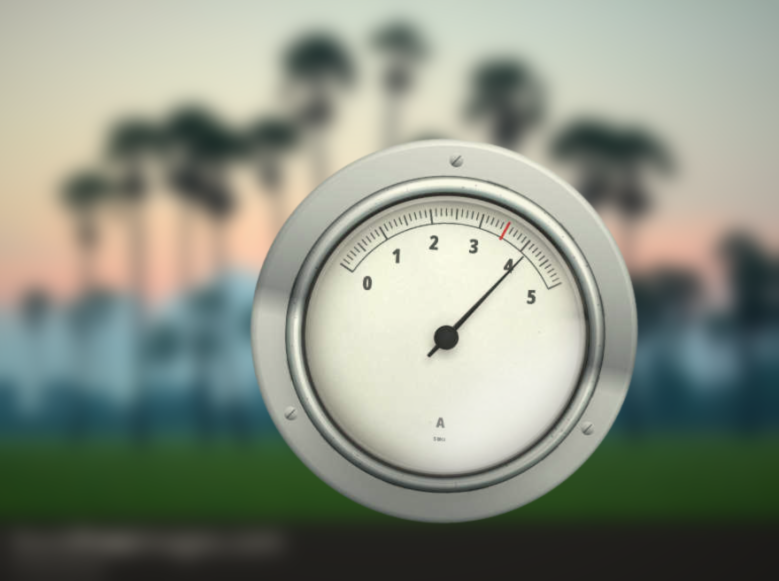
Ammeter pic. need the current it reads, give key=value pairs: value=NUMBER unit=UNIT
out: value=4.1 unit=A
